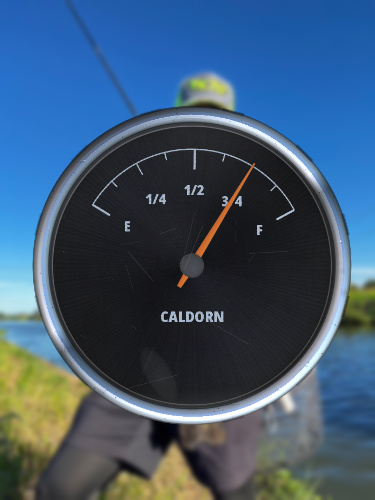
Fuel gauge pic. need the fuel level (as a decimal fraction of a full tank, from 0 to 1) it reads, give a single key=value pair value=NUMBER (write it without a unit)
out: value=0.75
